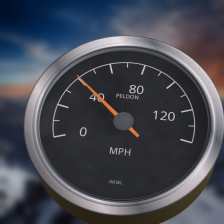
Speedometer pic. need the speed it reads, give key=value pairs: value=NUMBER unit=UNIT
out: value=40 unit=mph
